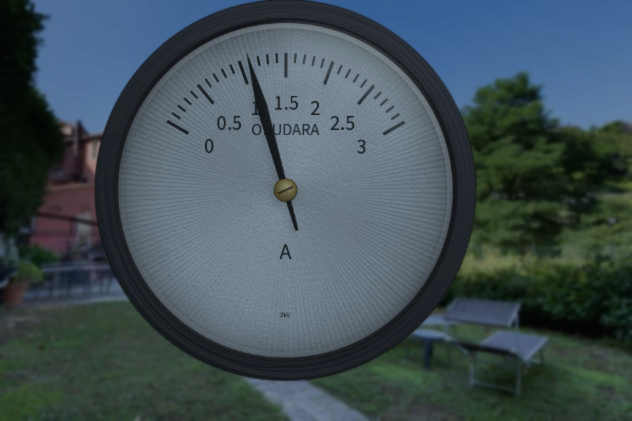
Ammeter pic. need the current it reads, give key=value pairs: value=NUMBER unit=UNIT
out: value=1.1 unit=A
